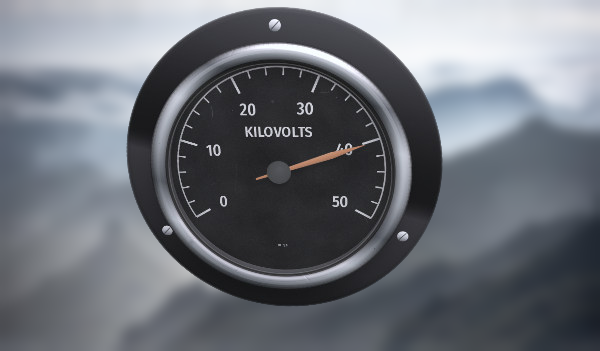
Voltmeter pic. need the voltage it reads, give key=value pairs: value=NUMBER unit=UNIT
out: value=40 unit=kV
